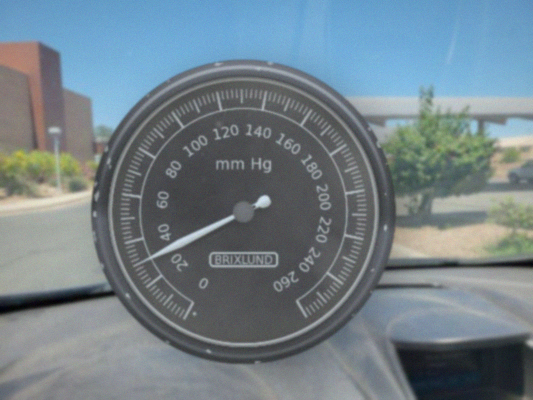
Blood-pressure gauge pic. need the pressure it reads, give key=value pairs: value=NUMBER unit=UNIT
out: value=30 unit=mmHg
